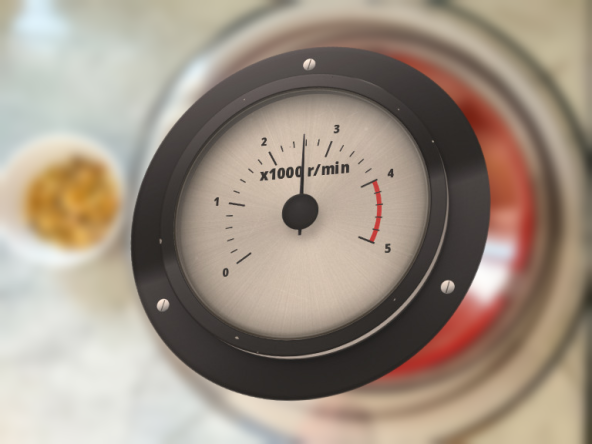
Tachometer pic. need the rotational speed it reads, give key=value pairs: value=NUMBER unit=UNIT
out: value=2600 unit=rpm
